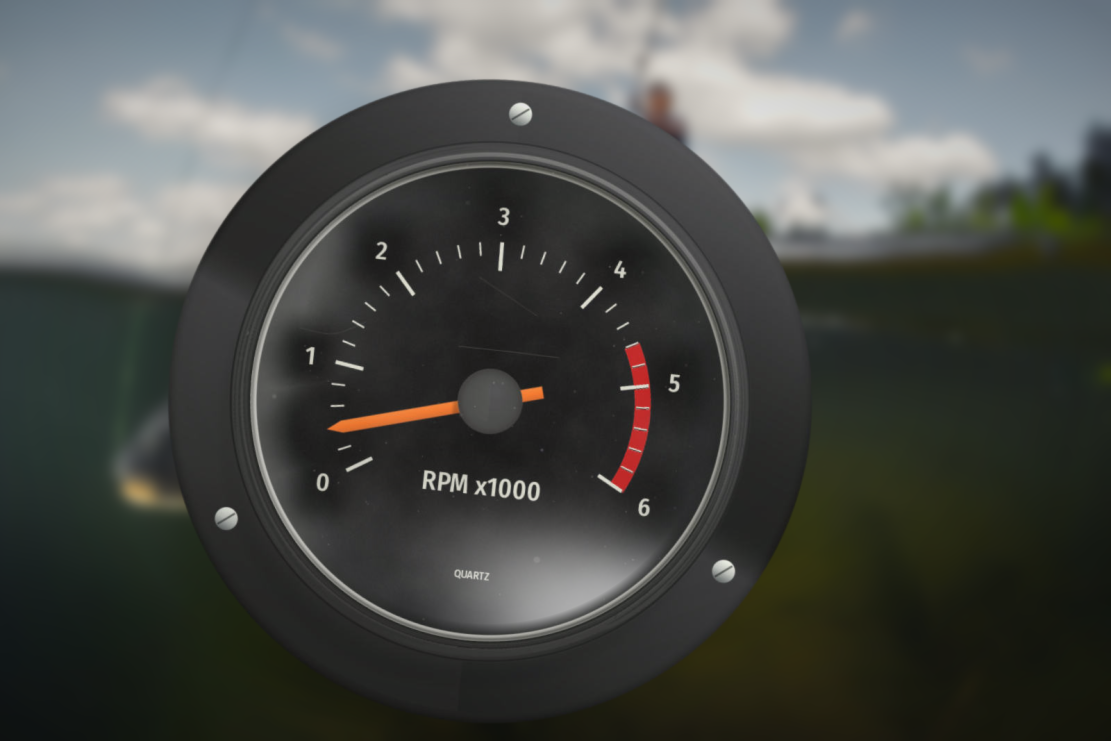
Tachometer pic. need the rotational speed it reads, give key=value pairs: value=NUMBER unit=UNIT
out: value=400 unit=rpm
